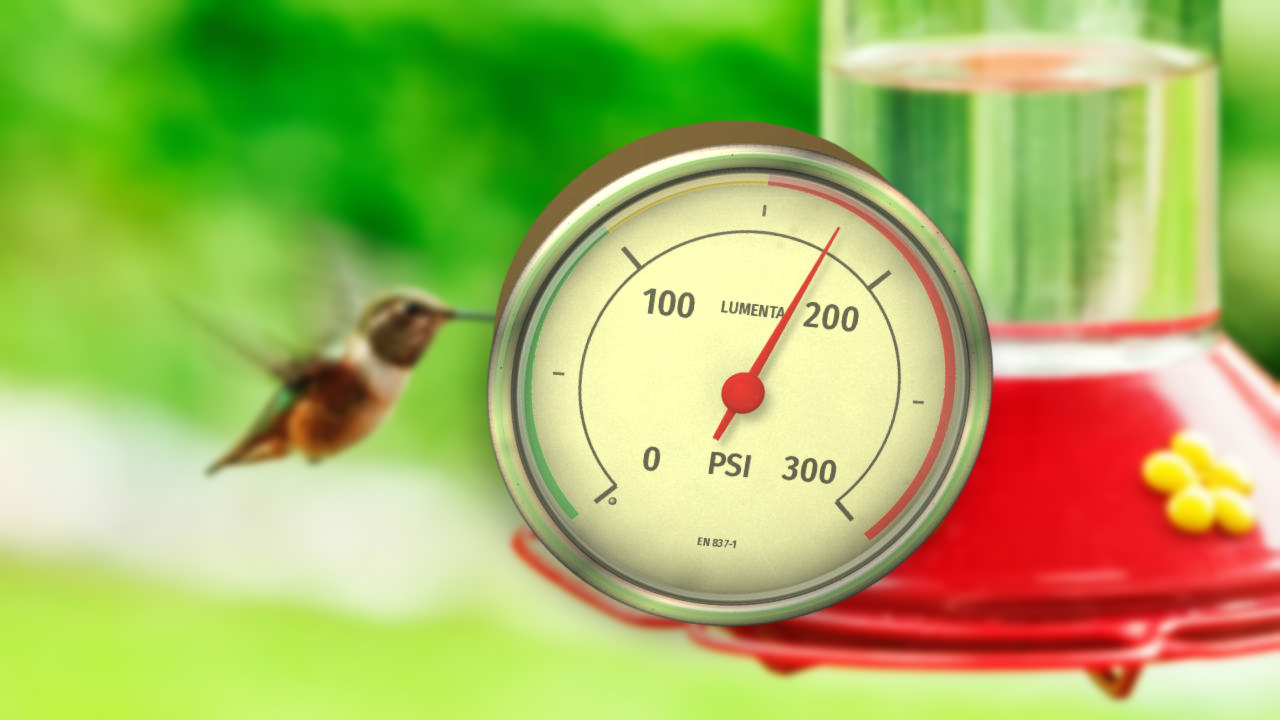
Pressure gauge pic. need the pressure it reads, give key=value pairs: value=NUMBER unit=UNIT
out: value=175 unit=psi
